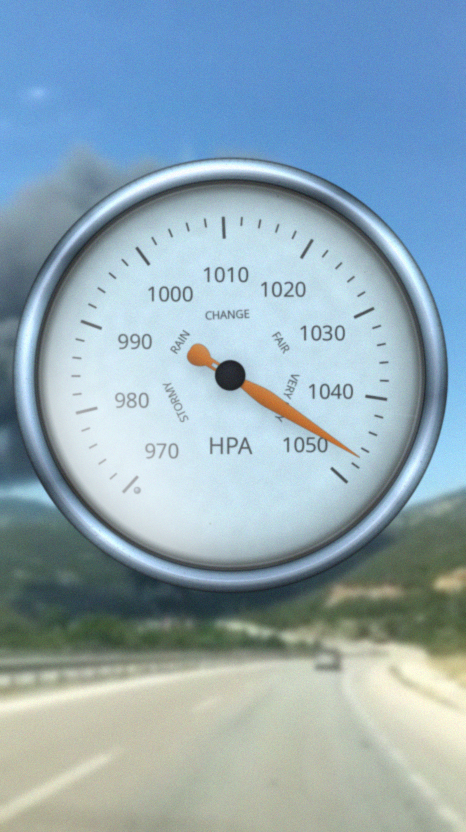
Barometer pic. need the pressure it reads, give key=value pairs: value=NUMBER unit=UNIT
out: value=1047 unit=hPa
